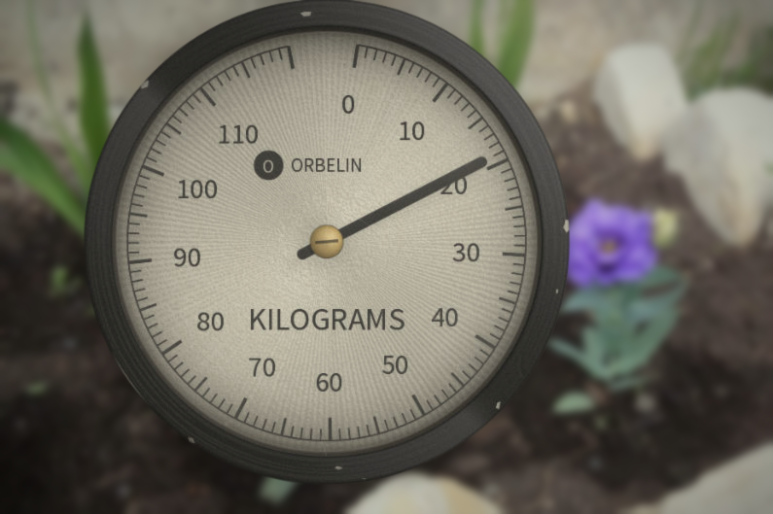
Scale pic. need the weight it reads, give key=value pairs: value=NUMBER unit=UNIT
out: value=19 unit=kg
